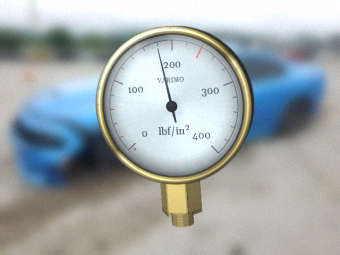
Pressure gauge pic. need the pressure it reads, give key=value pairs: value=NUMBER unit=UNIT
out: value=180 unit=psi
